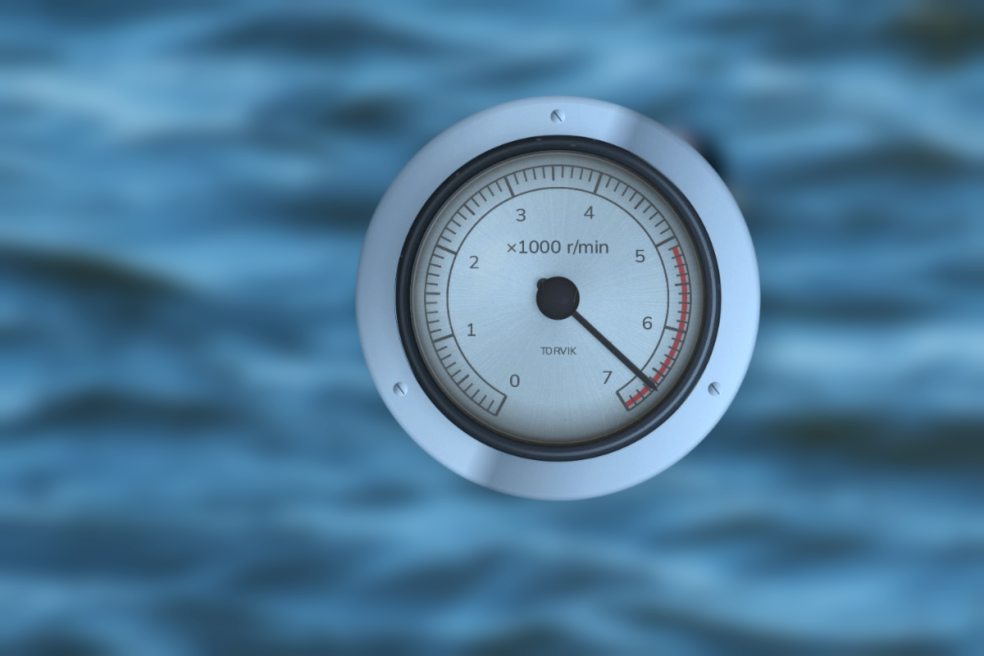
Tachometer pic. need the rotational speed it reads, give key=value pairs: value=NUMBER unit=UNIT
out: value=6650 unit=rpm
